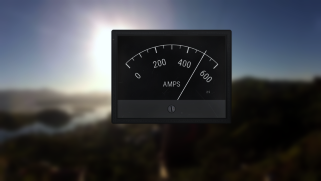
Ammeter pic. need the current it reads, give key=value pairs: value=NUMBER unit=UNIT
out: value=500 unit=A
